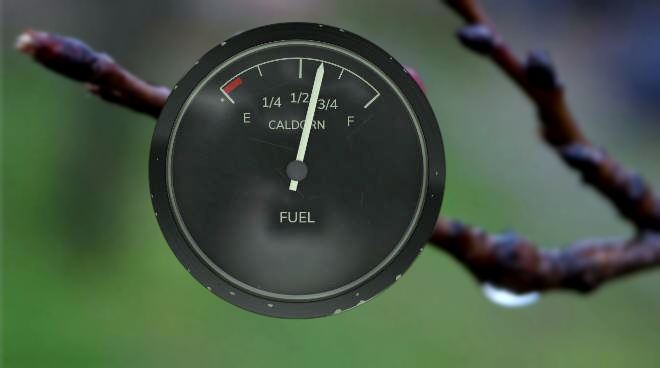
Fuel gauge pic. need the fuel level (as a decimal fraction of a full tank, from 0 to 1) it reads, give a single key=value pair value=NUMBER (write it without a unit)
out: value=0.625
